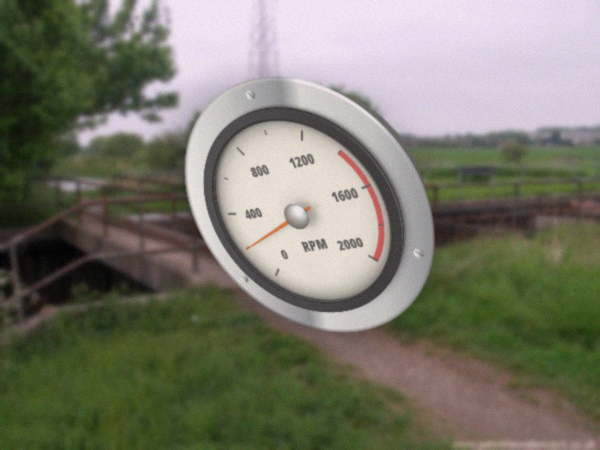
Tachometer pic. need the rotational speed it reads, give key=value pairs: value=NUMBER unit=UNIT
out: value=200 unit=rpm
